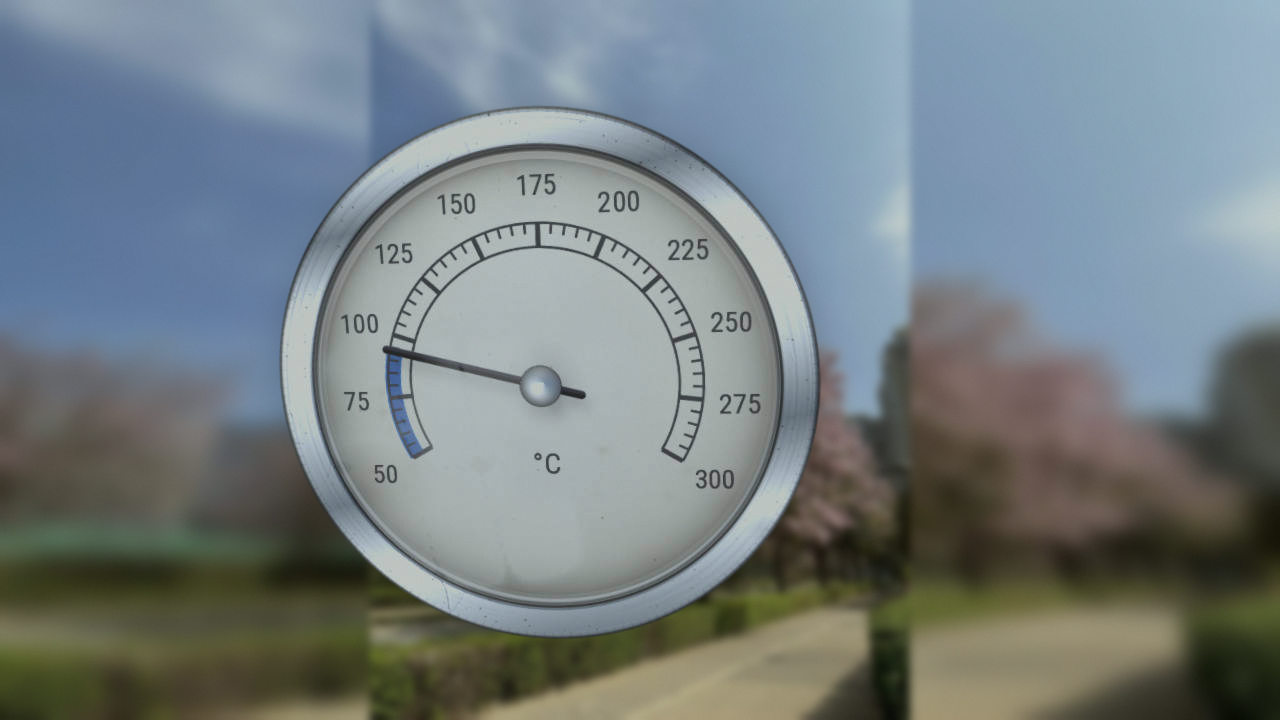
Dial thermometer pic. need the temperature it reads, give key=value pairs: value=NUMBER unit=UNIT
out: value=95 unit=°C
